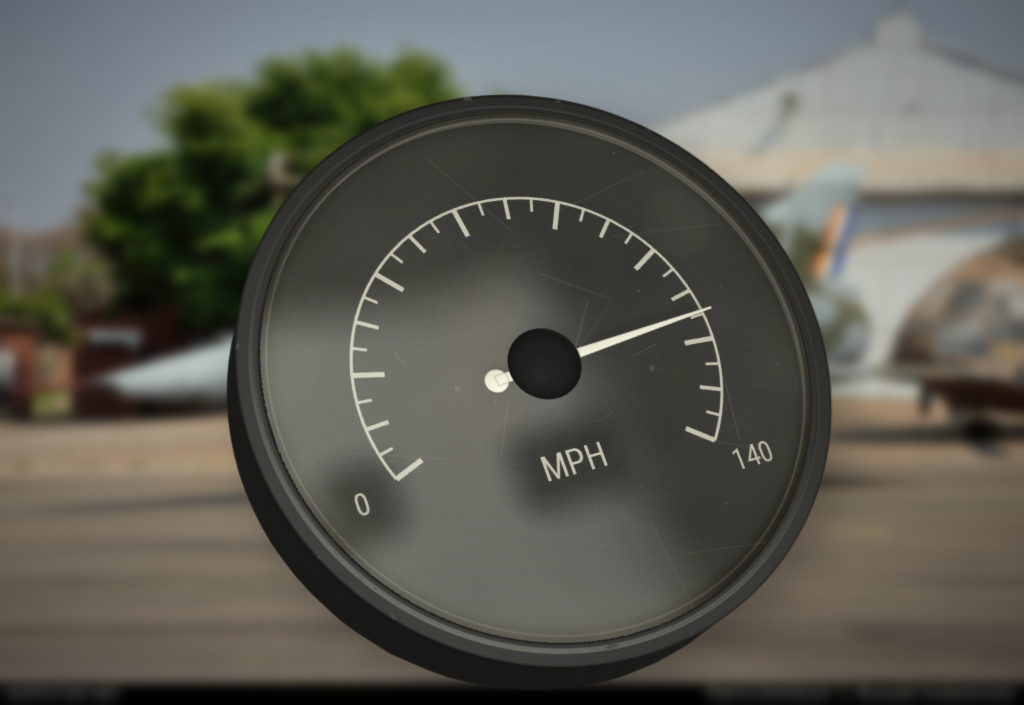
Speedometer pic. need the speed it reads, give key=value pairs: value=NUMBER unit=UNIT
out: value=115 unit=mph
